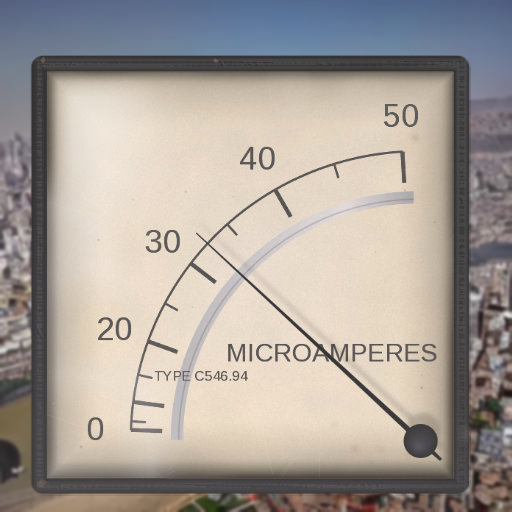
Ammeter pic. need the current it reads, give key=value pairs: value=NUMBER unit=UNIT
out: value=32.5 unit=µA
